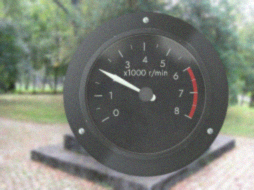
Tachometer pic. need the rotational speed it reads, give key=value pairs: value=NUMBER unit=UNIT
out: value=2000 unit=rpm
